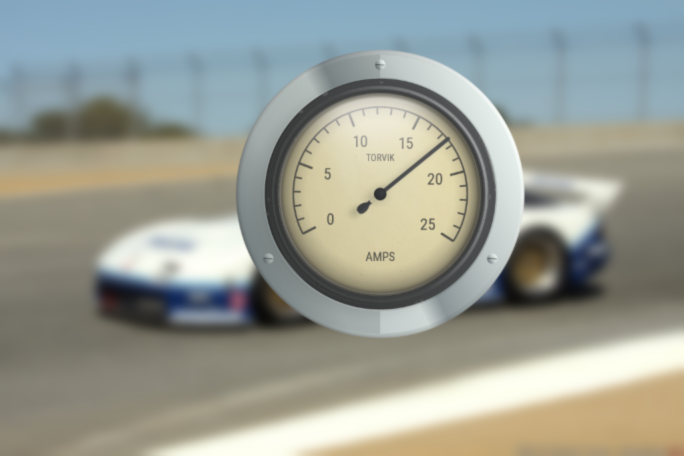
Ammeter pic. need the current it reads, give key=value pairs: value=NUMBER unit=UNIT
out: value=17.5 unit=A
